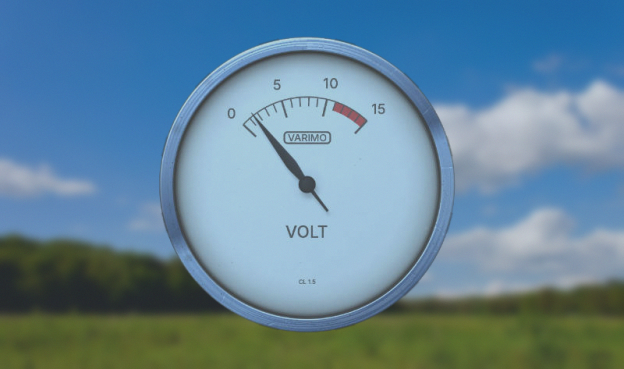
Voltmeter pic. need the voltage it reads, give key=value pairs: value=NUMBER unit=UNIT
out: value=1.5 unit=V
